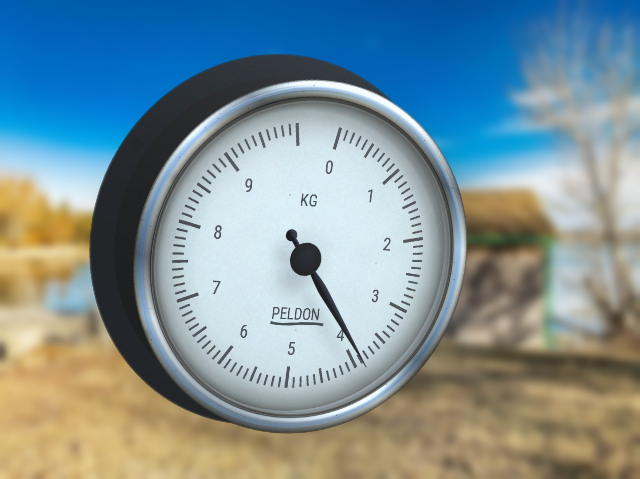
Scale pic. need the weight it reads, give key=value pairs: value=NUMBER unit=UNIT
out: value=3.9 unit=kg
